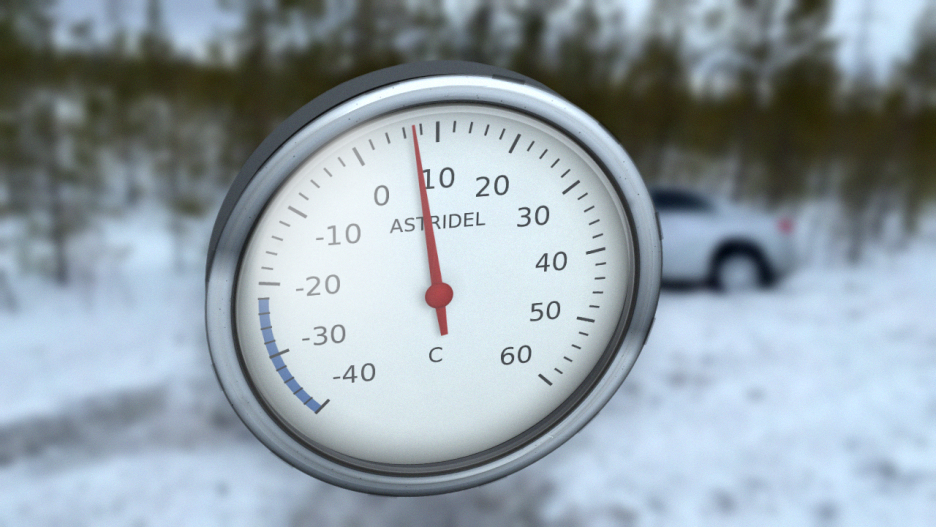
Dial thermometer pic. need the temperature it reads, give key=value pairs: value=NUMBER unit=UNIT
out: value=7 unit=°C
